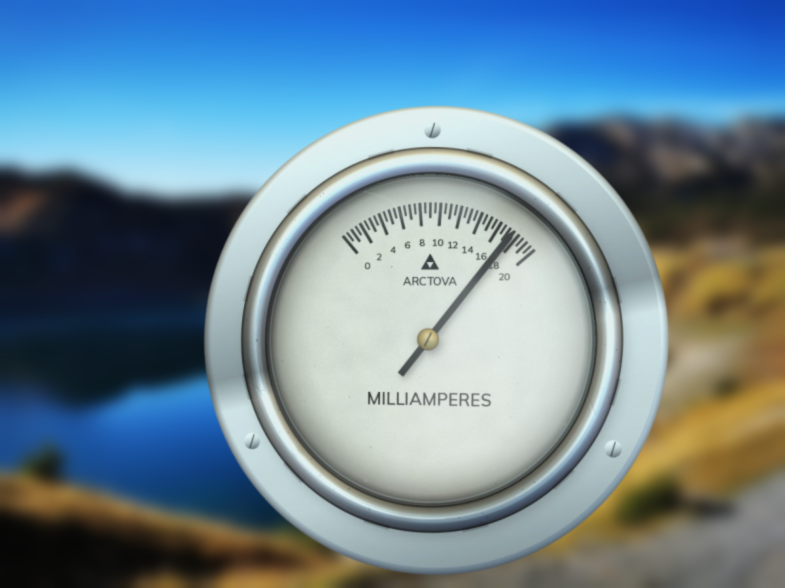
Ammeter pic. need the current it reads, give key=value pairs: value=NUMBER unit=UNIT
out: value=17.5 unit=mA
